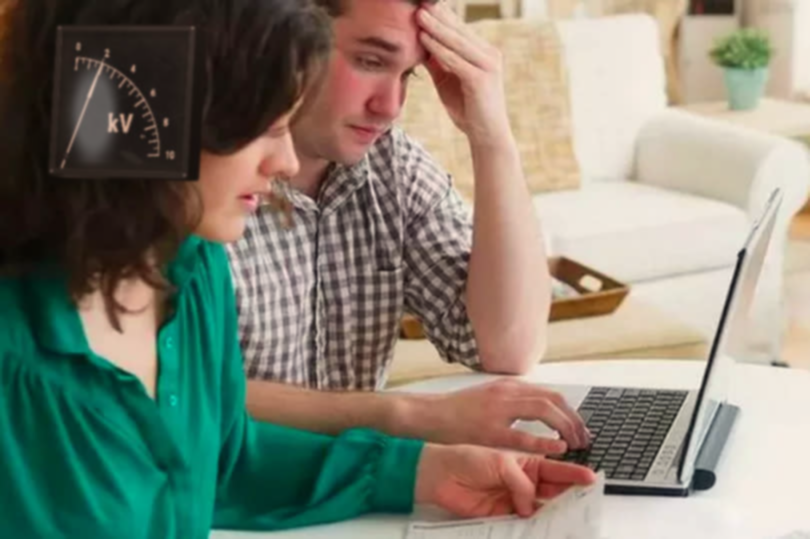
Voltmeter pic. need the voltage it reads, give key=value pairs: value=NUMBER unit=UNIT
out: value=2 unit=kV
